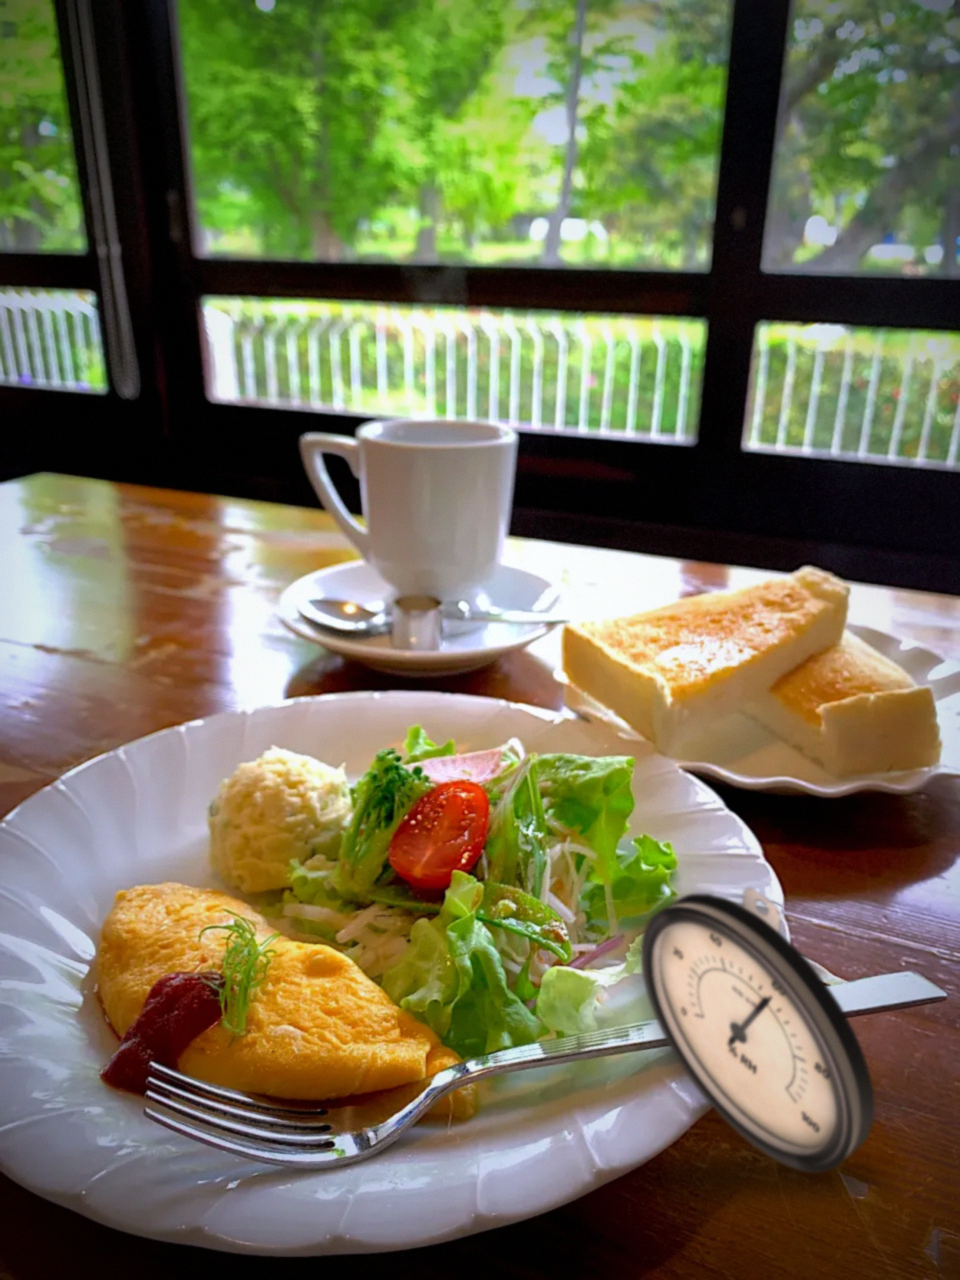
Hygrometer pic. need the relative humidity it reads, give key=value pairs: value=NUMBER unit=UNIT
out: value=60 unit=%
